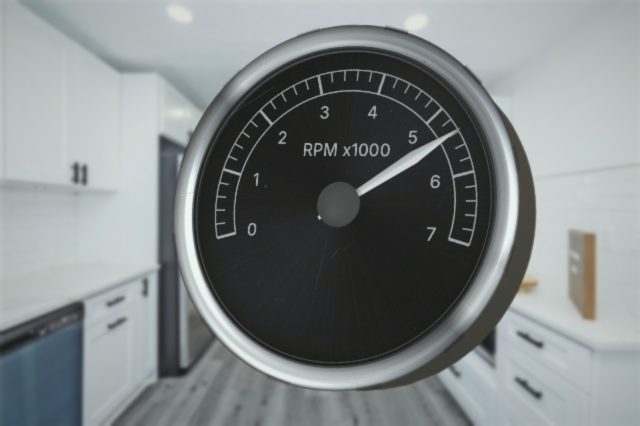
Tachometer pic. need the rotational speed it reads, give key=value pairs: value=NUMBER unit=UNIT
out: value=5400 unit=rpm
